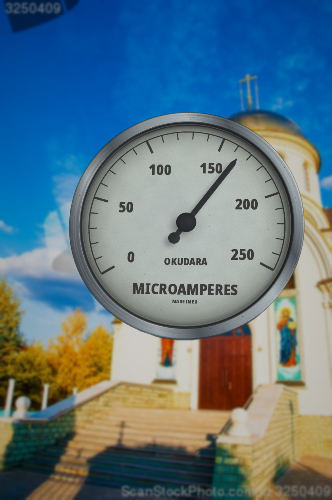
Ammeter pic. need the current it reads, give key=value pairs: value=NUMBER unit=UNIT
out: value=165 unit=µA
